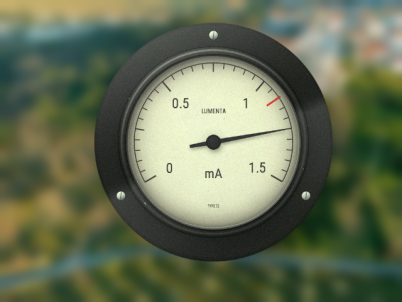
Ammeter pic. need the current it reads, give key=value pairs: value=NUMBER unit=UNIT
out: value=1.25 unit=mA
